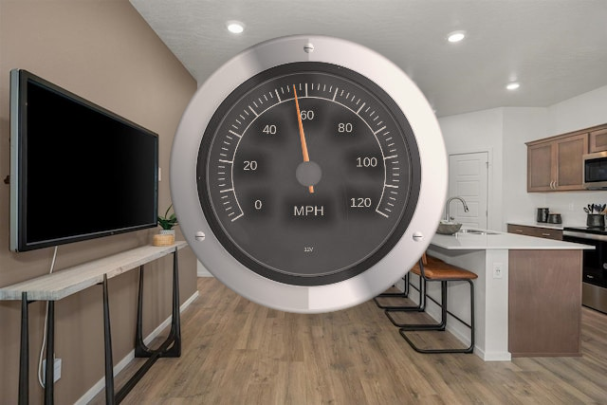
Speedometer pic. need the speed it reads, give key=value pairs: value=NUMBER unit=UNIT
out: value=56 unit=mph
